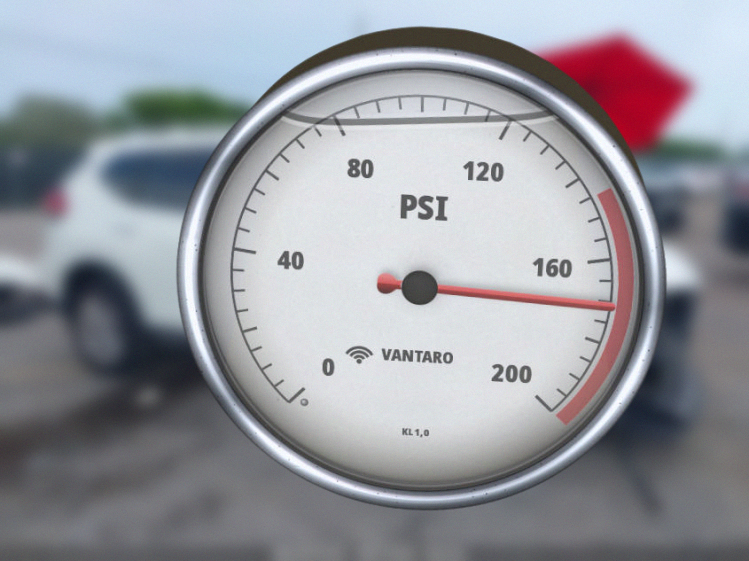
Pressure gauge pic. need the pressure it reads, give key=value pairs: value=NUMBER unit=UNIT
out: value=170 unit=psi
